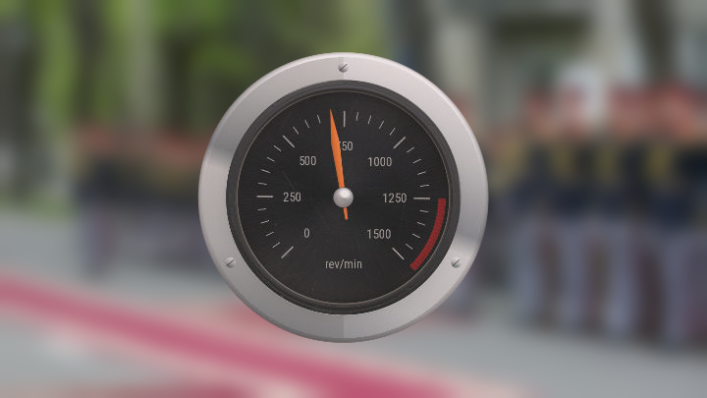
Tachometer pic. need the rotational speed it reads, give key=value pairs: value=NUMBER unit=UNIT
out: value=700 unit=rpm
